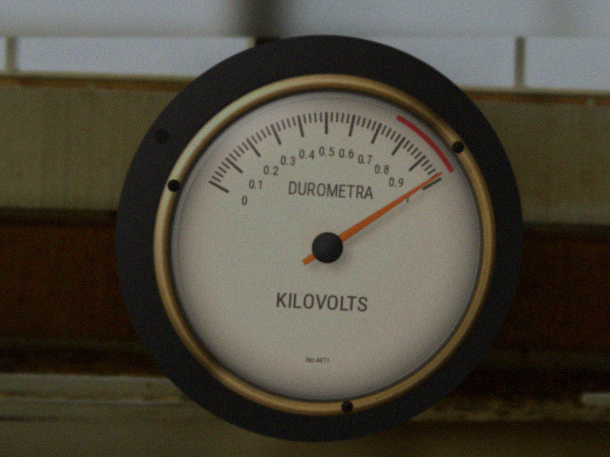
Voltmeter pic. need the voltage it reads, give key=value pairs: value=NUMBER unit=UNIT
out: value=0.98 unit=kV
